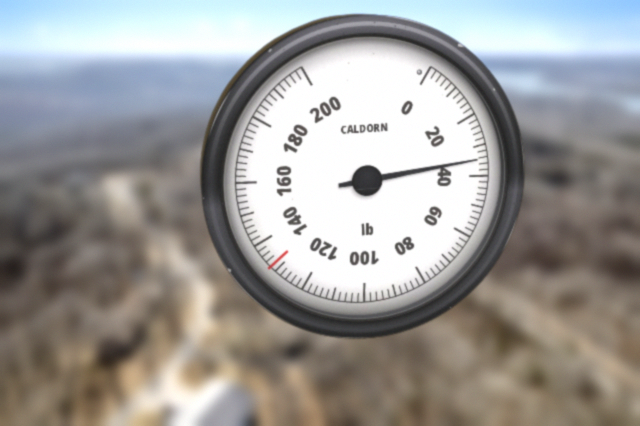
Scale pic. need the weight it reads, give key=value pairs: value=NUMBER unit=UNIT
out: value=34 unit=lb
